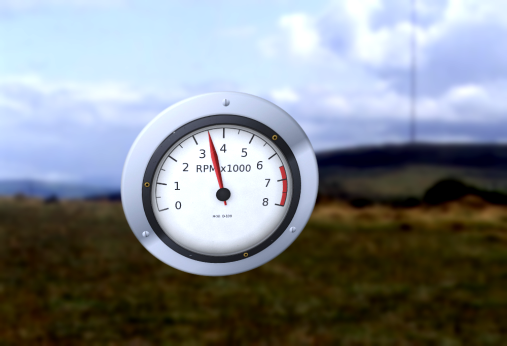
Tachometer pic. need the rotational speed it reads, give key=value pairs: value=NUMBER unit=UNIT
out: value=3500 unit=rpm
